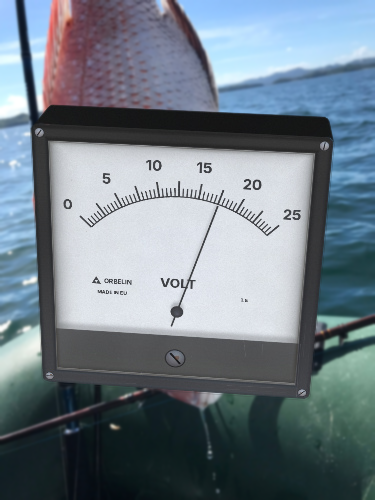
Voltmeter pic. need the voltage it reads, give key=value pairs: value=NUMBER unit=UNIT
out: value=17.5 unit=V
